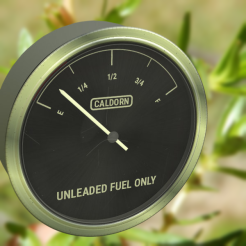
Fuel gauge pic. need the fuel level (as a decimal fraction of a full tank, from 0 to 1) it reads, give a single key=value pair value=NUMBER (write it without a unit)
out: value=0.125
